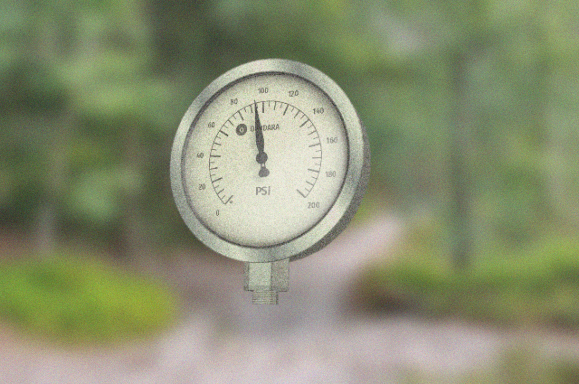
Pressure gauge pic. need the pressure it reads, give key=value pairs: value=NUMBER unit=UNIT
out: value=95 unit=psi
